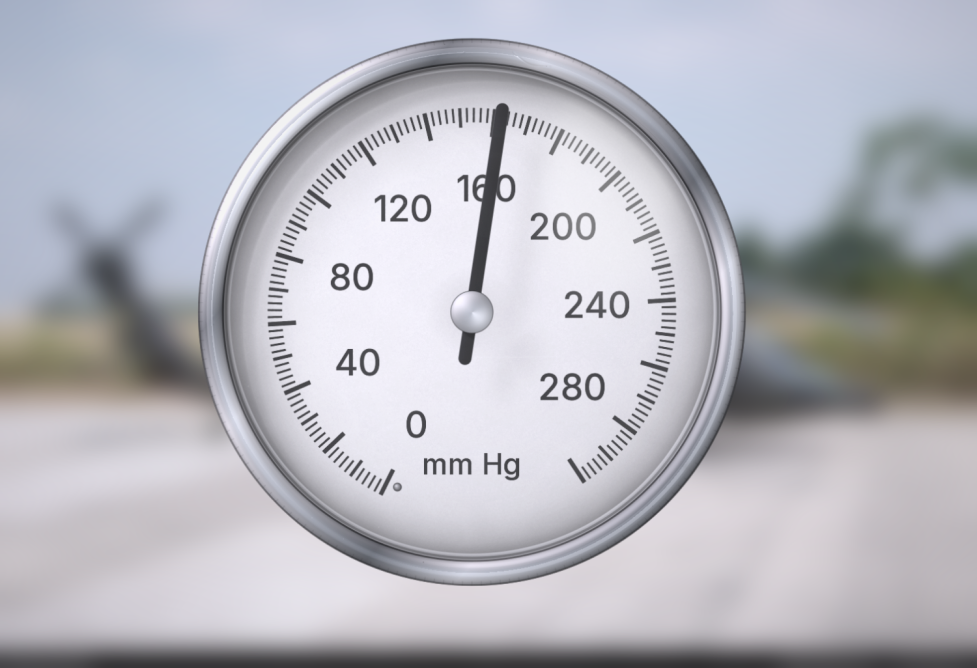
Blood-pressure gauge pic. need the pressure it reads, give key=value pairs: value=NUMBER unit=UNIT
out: value=162 unit=mmHg
